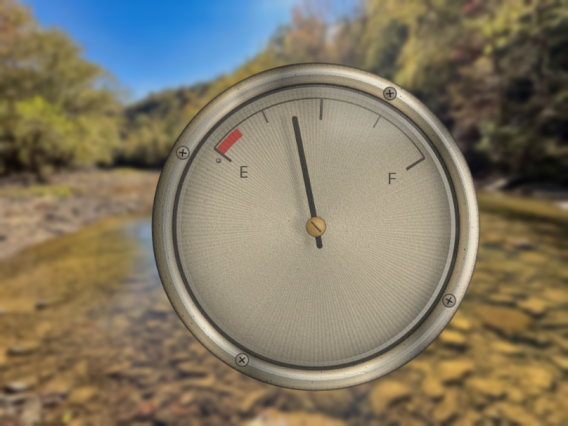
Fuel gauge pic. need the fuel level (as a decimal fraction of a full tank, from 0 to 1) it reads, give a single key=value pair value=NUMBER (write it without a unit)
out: value=0.375
